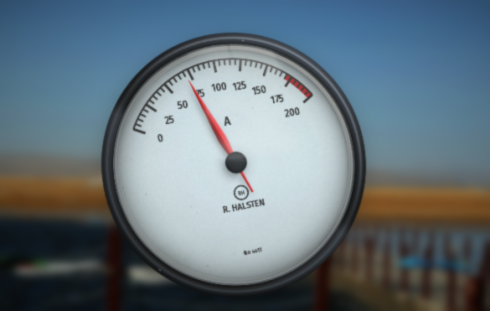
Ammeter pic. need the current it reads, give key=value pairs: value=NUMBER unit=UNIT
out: value=70 unit=A
